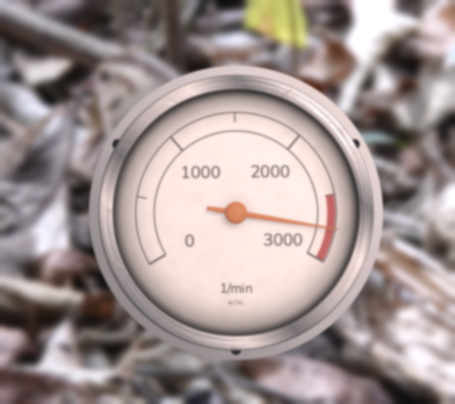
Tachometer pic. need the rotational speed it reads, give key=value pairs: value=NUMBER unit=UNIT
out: value=2750 unit=rpm
